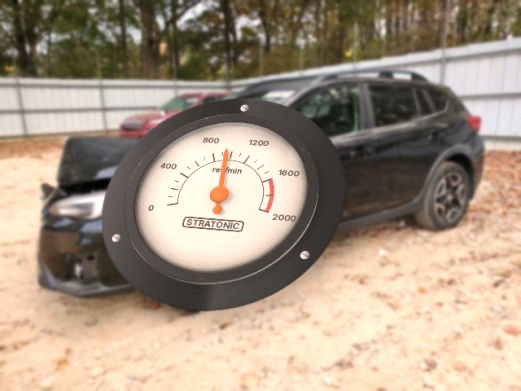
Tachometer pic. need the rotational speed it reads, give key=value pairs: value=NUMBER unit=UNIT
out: value=950 unit=rpm
